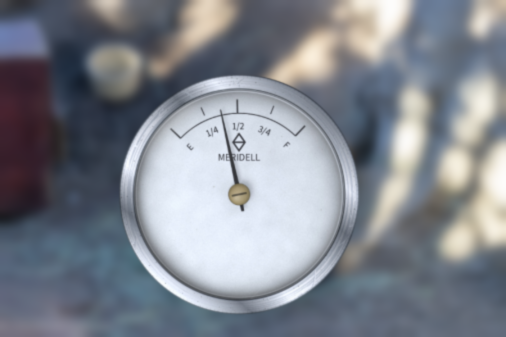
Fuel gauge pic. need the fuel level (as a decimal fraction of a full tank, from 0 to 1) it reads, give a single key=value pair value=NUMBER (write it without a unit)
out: value=0.375
